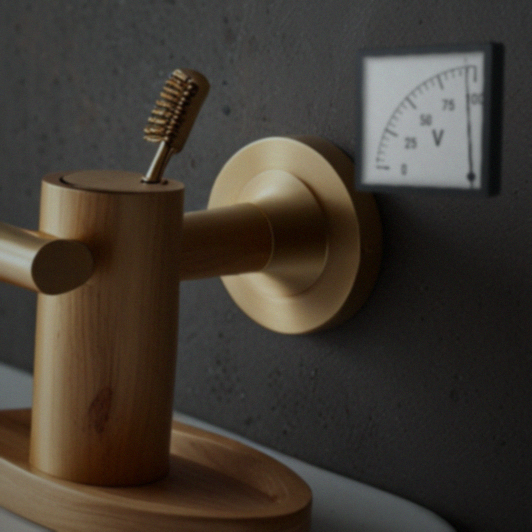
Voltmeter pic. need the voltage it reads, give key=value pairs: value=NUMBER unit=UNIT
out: value=95 unit=V
